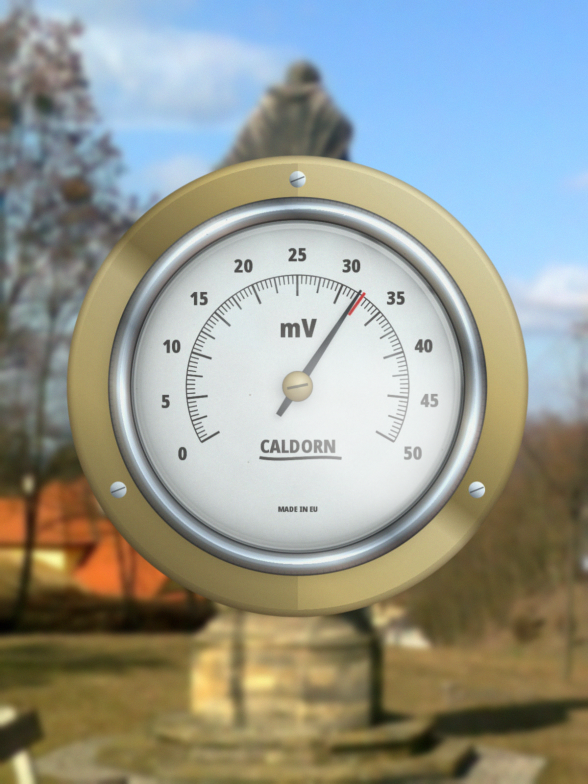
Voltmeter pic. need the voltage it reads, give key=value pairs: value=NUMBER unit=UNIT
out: value=32 unit=mV
